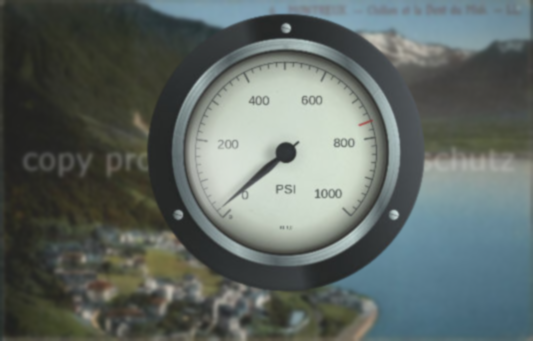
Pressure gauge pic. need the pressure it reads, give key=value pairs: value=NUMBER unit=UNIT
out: value=20 unit=psi
